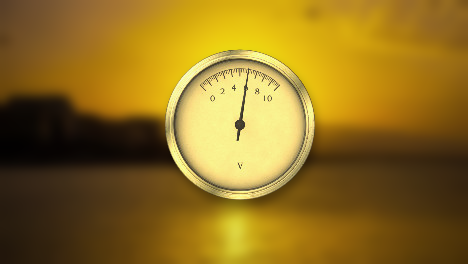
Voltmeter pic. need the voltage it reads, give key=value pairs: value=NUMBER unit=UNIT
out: value=6 unit=V
